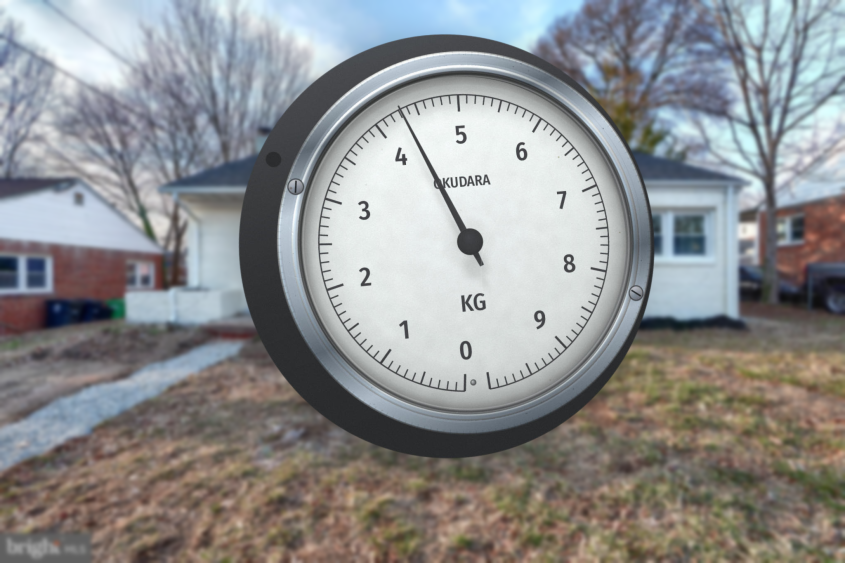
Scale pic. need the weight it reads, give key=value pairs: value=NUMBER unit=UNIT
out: value=4.3 unit=kg
